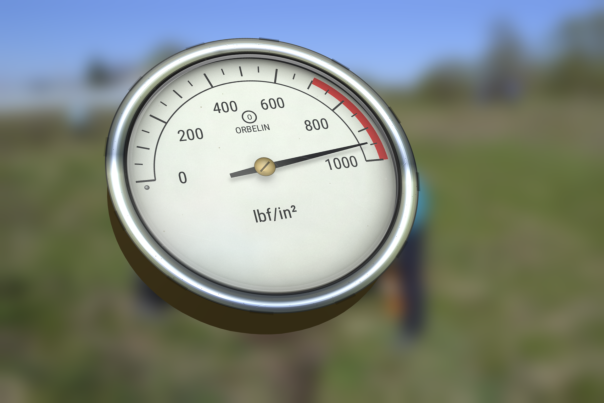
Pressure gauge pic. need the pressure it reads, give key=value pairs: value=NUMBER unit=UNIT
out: value=950 unit=psi
